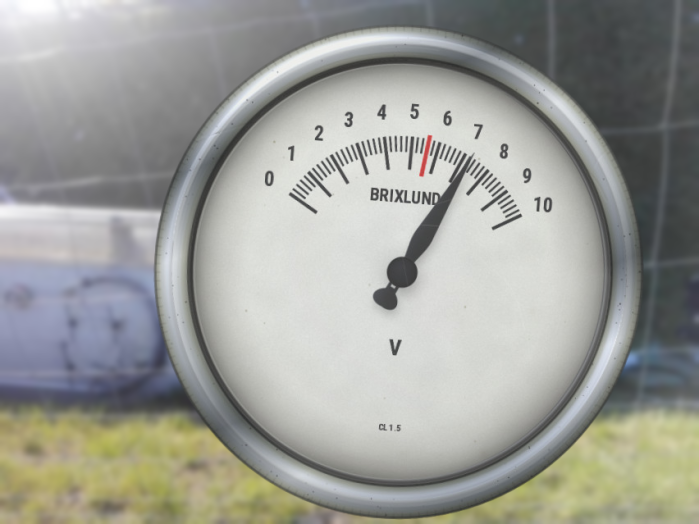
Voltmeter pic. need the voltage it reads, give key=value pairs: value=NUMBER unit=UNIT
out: value=7.2 unit=V
